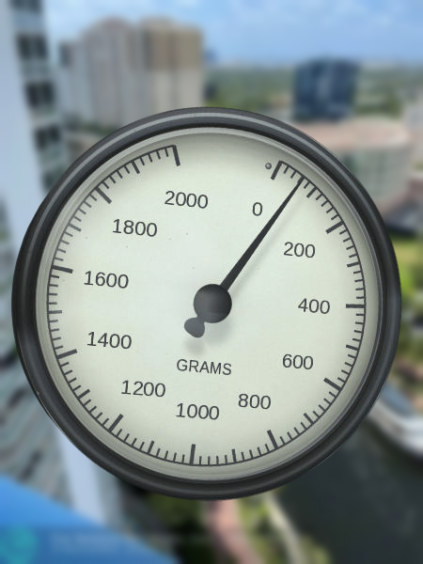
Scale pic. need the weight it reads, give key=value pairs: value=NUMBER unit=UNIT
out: value=60 unit=g
